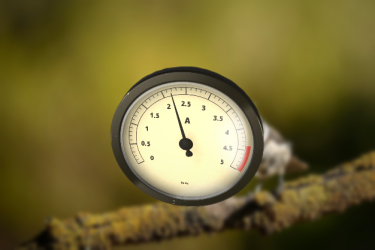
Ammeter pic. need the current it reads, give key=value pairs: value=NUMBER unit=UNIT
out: value=2.2 unit=A
